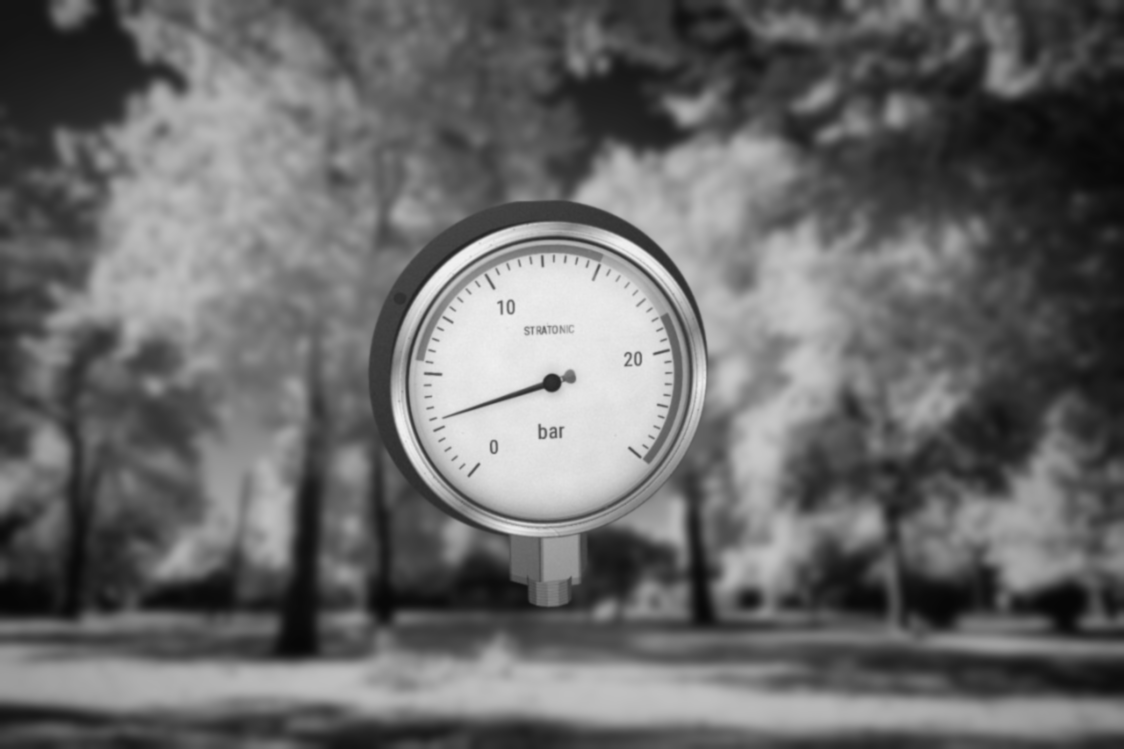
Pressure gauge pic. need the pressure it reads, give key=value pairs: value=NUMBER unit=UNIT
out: value=3 unit=bar
